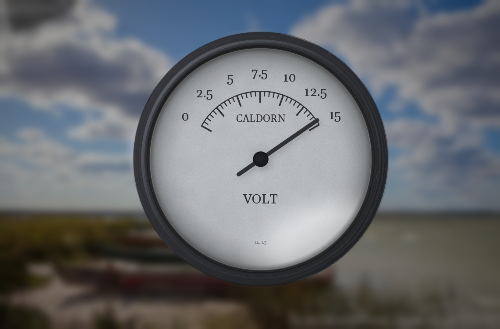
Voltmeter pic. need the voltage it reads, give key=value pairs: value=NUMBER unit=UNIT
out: value=14.5 unit=V
